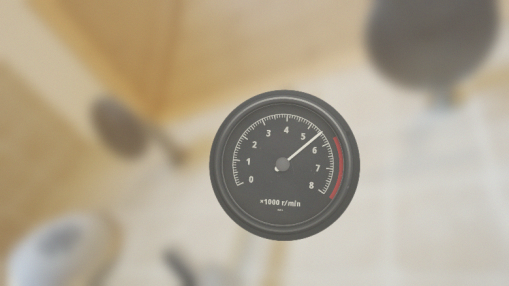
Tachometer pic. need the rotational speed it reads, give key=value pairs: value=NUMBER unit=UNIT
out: value=5500 unit=rpm
